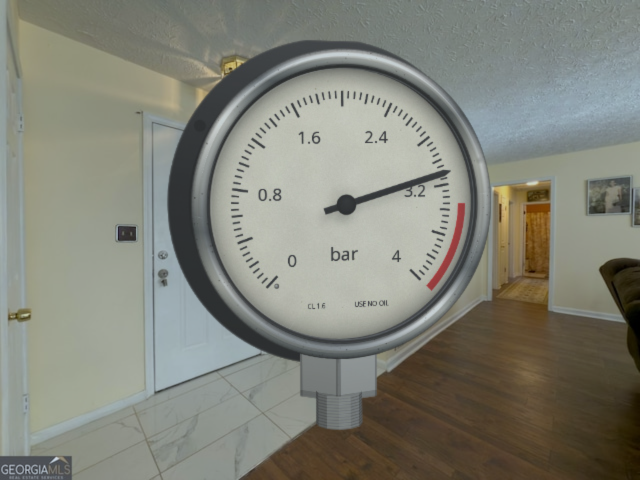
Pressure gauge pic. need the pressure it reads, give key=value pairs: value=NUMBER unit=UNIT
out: value=3.1 unit=bar
